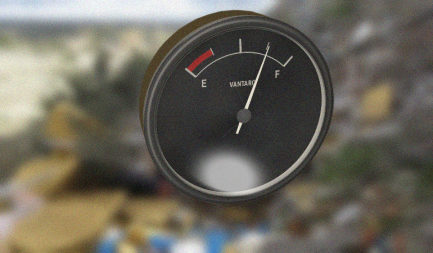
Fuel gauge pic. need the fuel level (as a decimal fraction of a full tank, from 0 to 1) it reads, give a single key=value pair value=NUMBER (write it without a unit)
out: value=0.75
